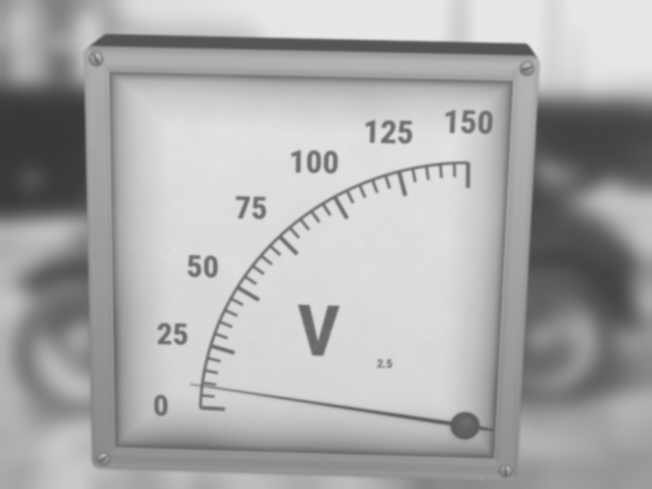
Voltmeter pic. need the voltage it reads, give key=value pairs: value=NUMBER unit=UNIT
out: value=10 unit=V
